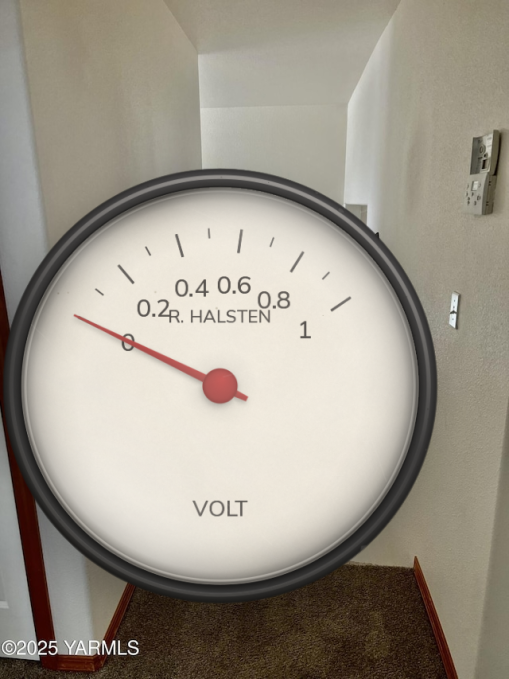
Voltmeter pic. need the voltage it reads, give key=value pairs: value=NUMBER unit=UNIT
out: value=0 unit=V
